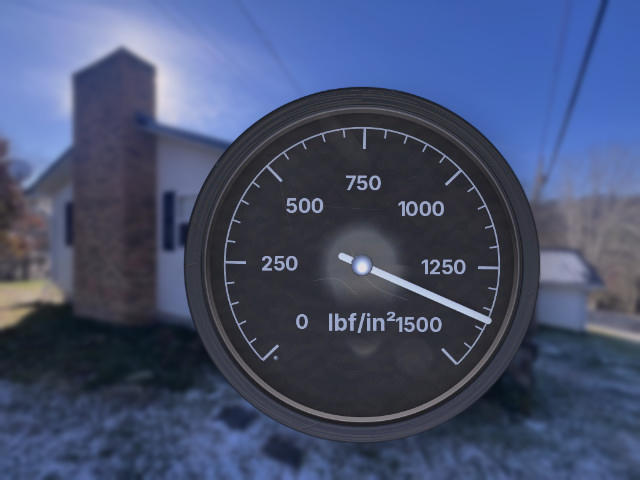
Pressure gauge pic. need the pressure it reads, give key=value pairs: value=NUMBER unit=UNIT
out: value=1375 unit=psi
